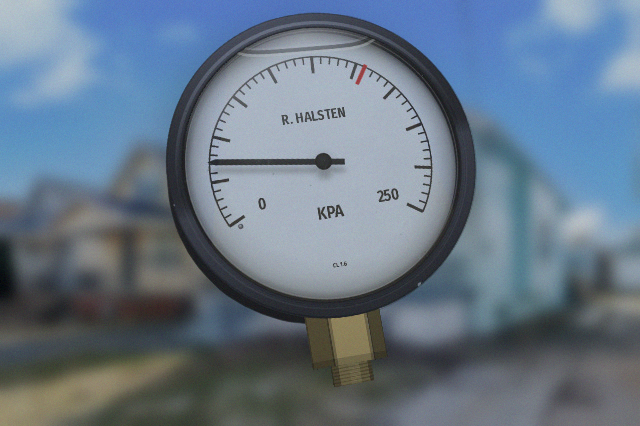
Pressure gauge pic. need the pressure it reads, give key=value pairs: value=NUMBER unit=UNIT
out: value=35 unit=kPa
